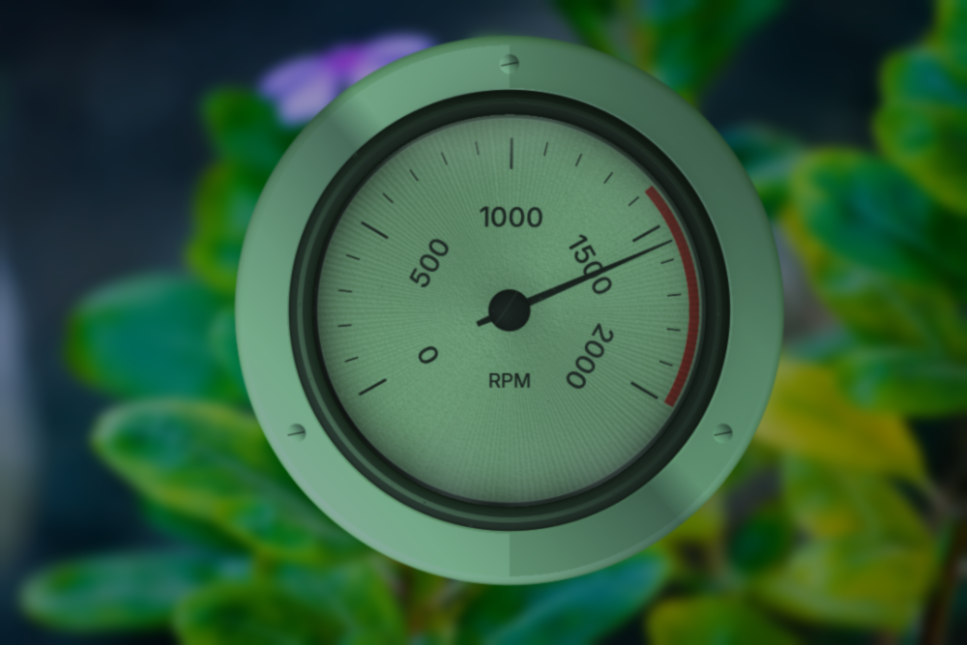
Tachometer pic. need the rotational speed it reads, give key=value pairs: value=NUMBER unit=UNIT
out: value=1550 unit=rpm
